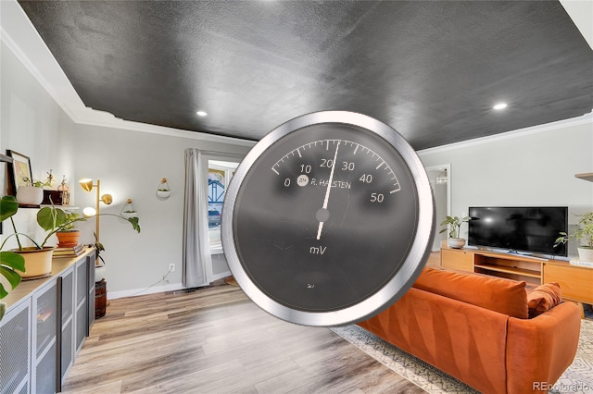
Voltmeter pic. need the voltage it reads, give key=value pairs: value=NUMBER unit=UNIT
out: value=24 unit=mV
